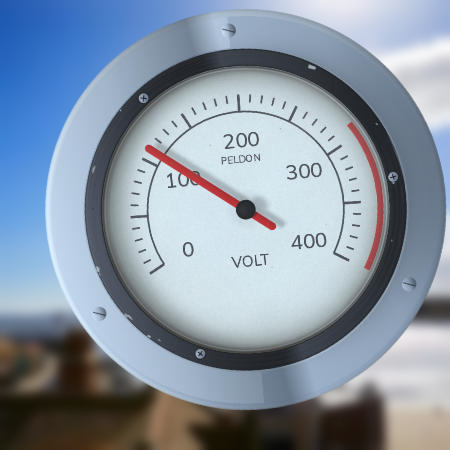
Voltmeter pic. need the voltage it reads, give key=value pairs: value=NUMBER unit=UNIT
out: value=110 unit=V
